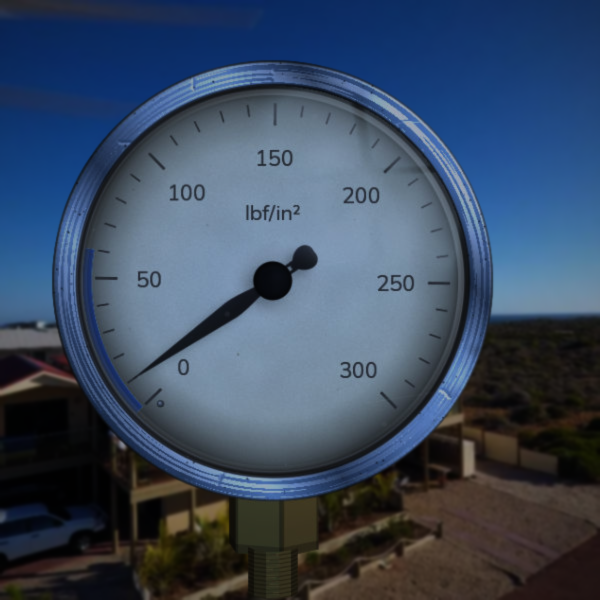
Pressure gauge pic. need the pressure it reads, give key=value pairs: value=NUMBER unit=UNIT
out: value=10 unit=psi
